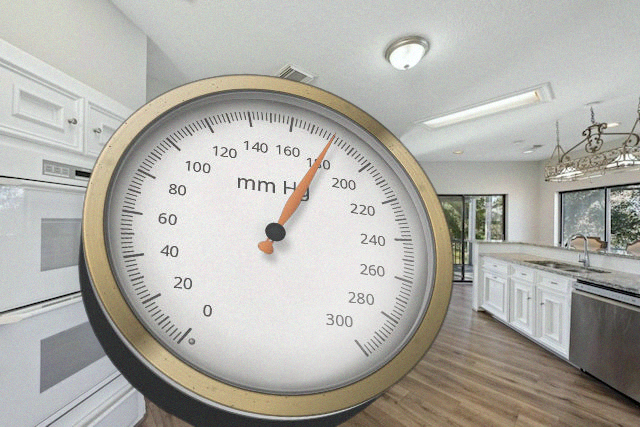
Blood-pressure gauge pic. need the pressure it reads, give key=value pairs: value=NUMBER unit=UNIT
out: value=180 unit=mmHg
